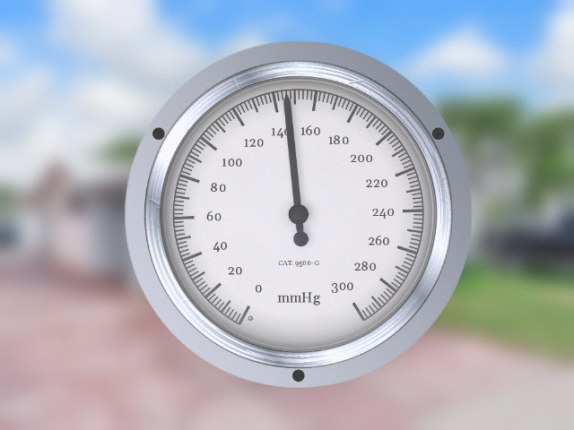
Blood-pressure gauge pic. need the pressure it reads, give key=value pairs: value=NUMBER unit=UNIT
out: value=146 unit=mmHg
